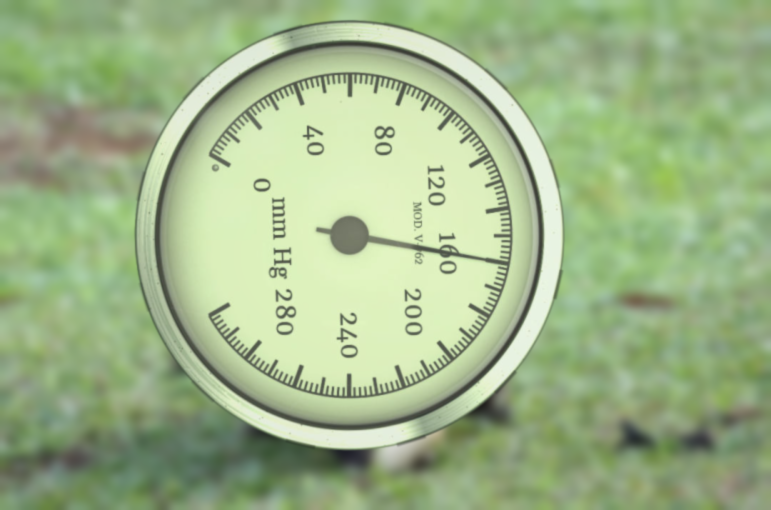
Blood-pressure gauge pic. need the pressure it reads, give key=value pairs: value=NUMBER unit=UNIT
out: value=160 unit=mmHg
